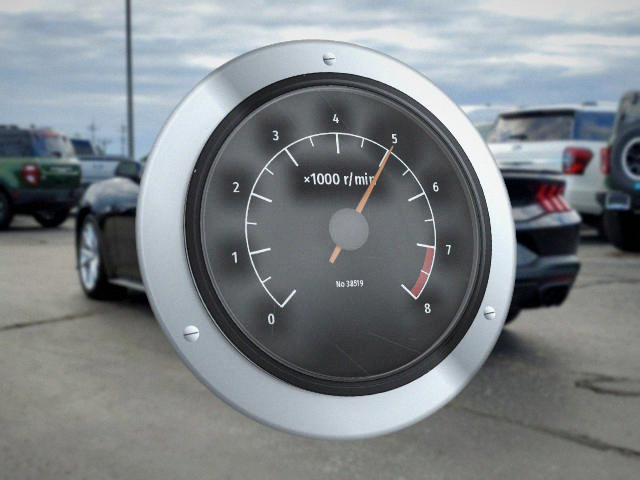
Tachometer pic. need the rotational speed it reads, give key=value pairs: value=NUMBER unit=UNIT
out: value=5000 unit=rpm
